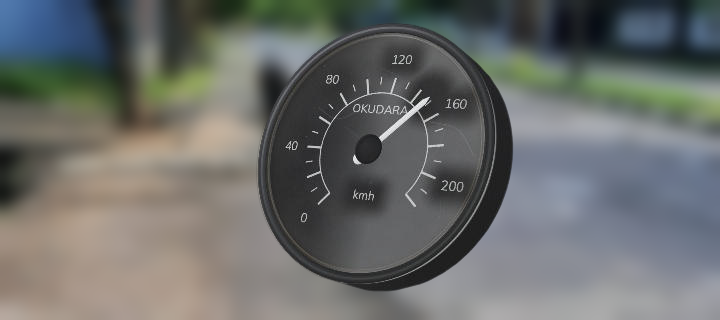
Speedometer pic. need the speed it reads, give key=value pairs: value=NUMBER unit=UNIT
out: value=150 unit=km/h
